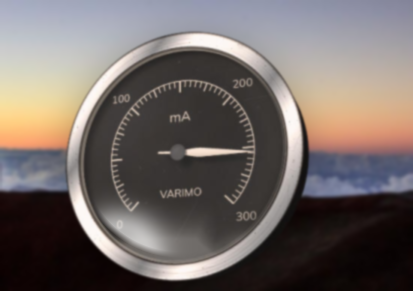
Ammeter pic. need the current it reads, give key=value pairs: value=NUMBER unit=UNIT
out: value=255 unit=mA
